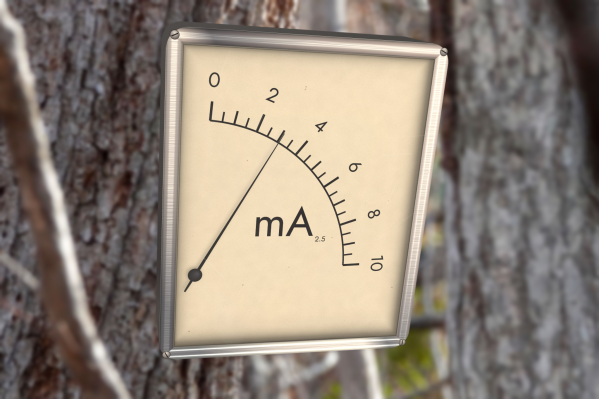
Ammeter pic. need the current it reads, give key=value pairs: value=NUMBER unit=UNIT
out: value=3 unit=mA
